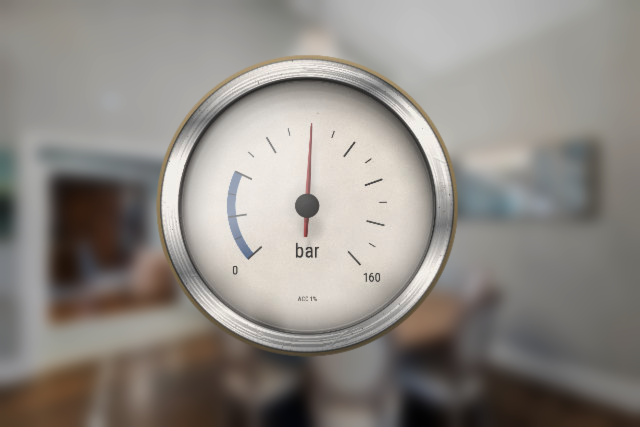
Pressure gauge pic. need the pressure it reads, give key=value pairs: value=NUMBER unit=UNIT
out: value=80 unit=bar
